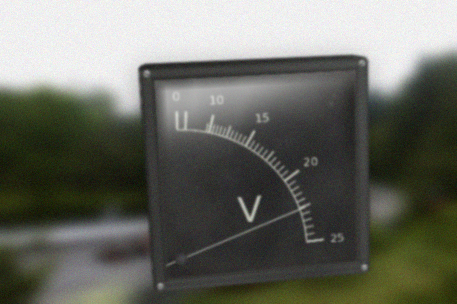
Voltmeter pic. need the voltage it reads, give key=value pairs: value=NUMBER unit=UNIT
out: value=22.5 unit=V
